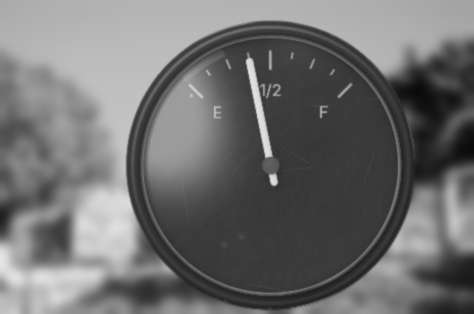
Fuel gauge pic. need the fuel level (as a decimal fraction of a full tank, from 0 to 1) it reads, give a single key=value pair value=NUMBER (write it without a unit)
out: value=0.375
